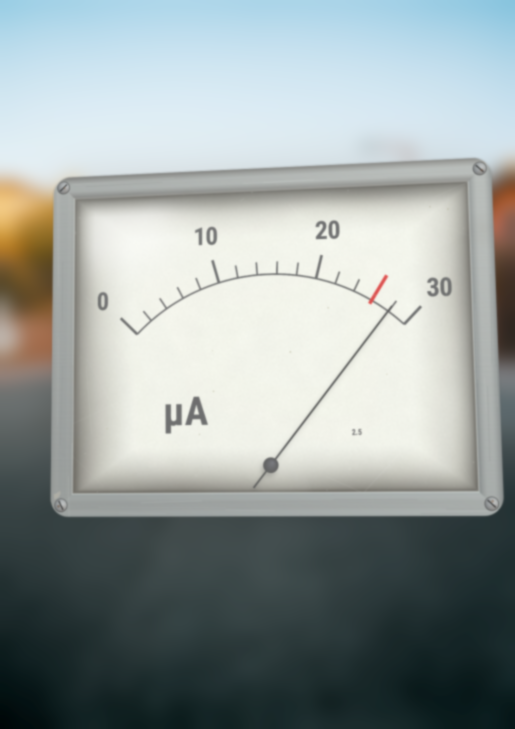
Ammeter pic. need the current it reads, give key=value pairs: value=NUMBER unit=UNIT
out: value=28 unit=µA
